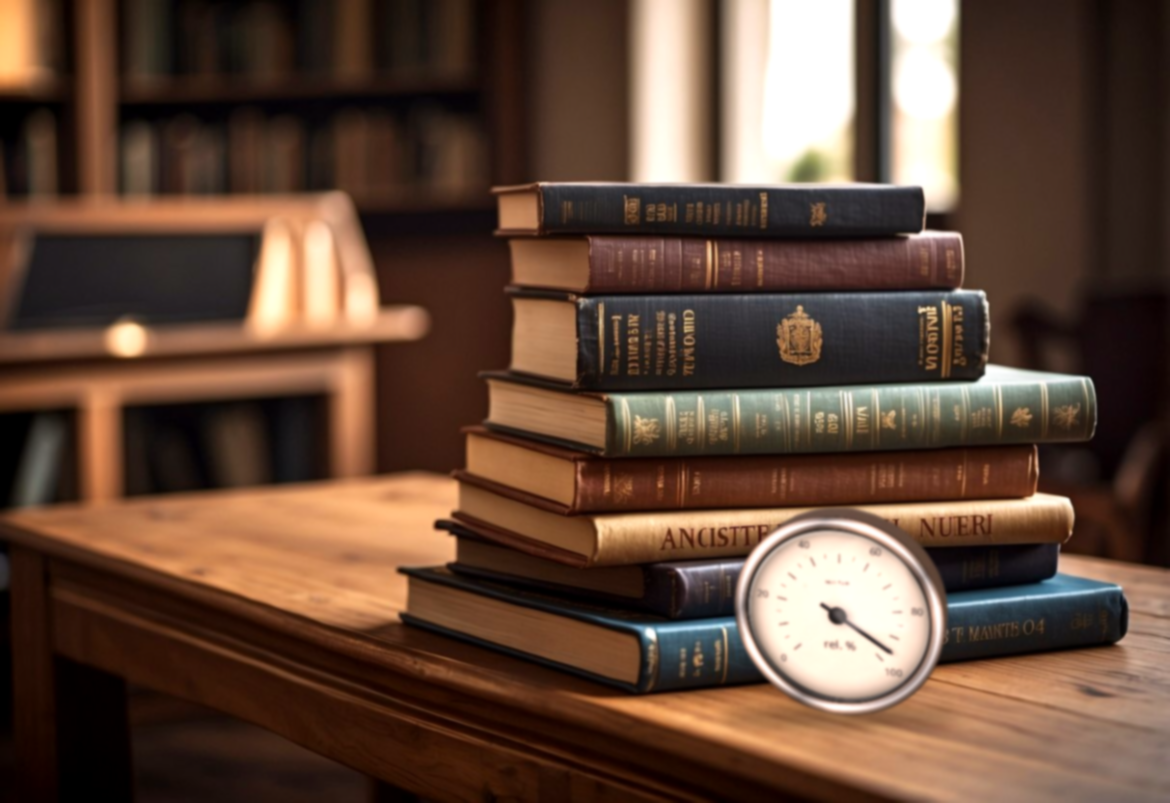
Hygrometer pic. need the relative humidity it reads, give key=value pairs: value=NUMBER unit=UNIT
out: value=95 unit=%
